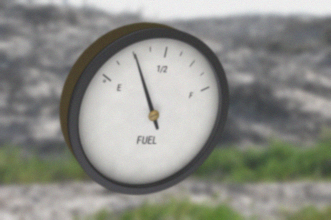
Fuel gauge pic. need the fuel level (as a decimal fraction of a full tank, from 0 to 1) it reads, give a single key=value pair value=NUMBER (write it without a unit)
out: value=0.25
